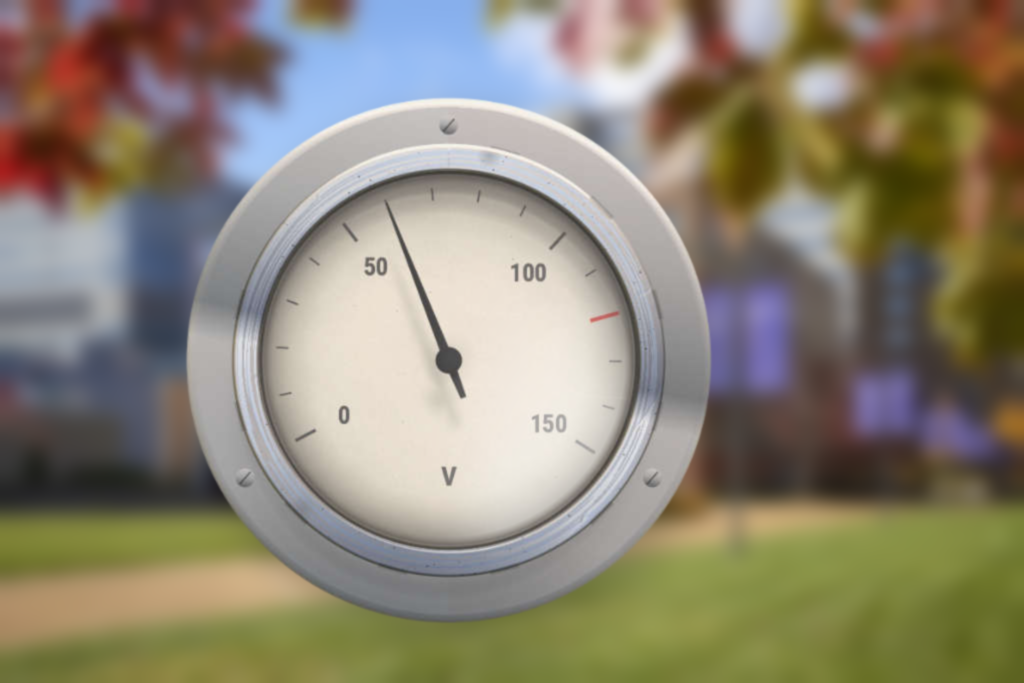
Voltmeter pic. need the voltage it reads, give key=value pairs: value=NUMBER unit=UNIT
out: value=60 unit=V
